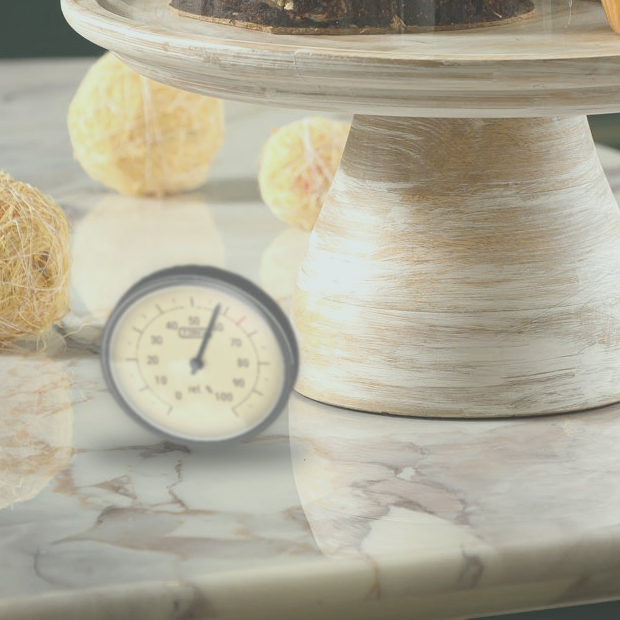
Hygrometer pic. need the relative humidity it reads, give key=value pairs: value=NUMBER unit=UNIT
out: value=57.5 unit=%
